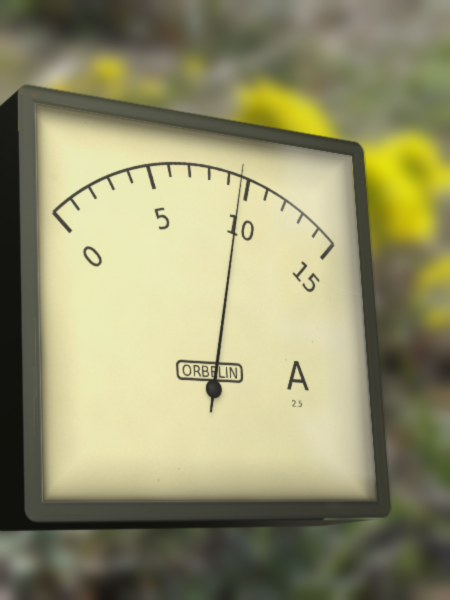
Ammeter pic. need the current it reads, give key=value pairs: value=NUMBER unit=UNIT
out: value=9.5 unit=A
